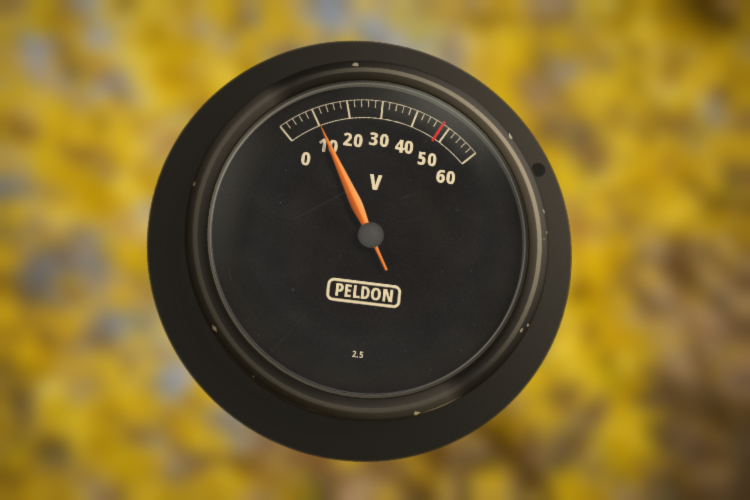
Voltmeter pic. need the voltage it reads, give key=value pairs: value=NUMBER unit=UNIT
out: value=10 unit=V
